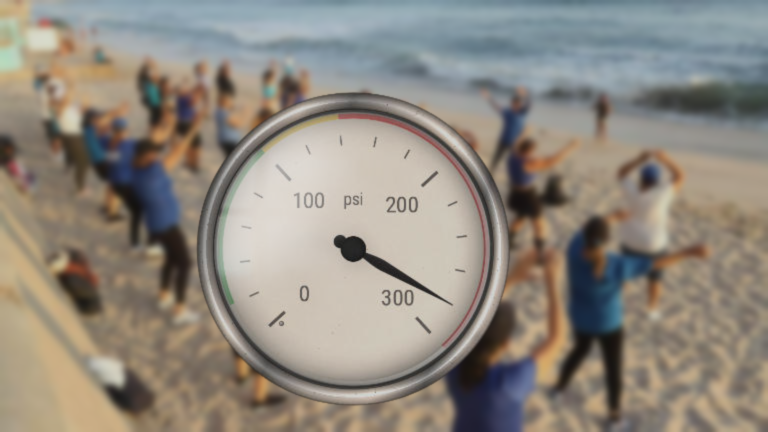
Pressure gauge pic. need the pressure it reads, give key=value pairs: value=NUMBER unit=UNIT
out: value=280 unit=psi
